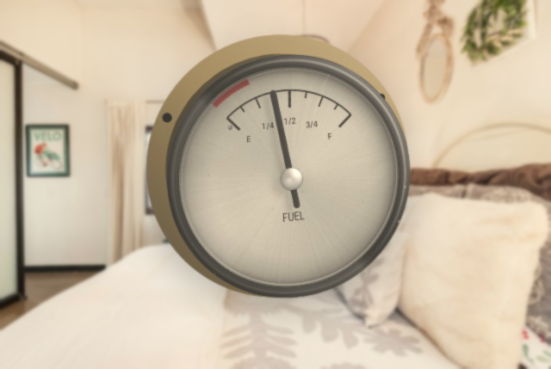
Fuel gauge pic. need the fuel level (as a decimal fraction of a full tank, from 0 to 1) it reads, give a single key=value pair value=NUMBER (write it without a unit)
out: value=0.375
